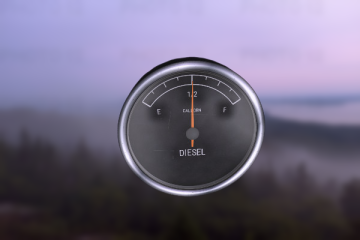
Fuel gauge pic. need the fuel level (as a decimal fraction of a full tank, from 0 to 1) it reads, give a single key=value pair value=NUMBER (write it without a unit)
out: value=0.5
